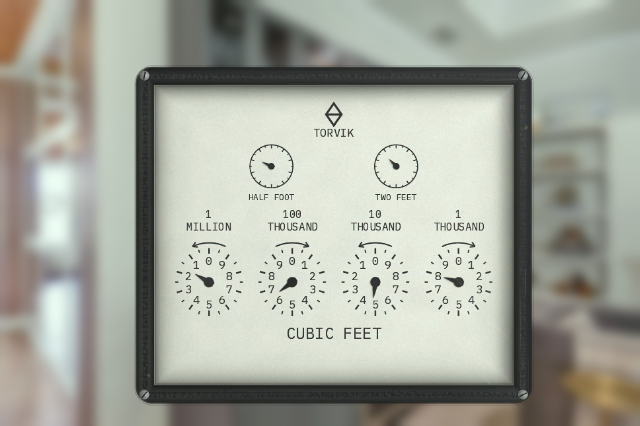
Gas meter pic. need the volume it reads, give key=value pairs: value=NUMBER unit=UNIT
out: value=164800 unit=ft³
